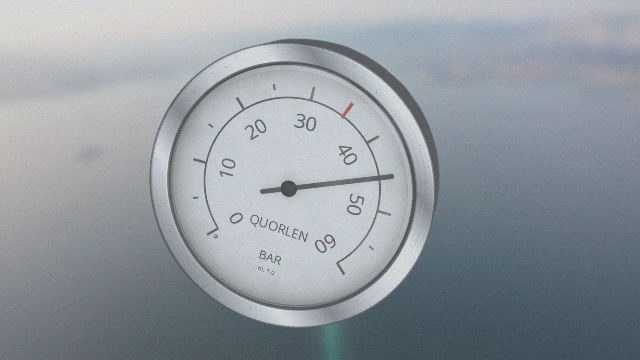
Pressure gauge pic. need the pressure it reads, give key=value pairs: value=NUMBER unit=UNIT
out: value=45 unit=bar
